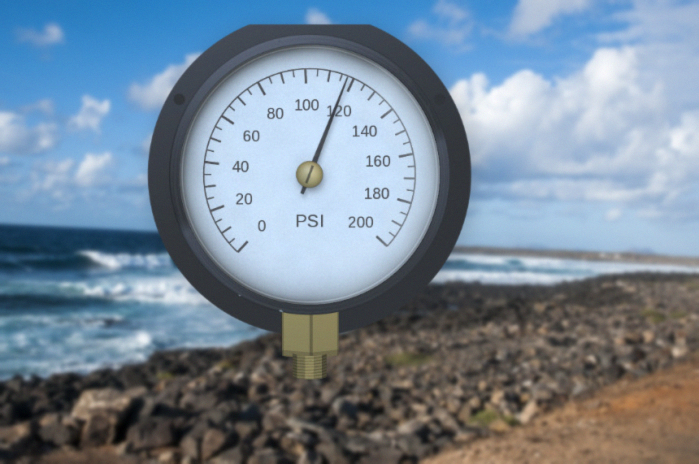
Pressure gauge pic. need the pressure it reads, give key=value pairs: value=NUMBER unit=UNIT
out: value=117.5 unit=psi
